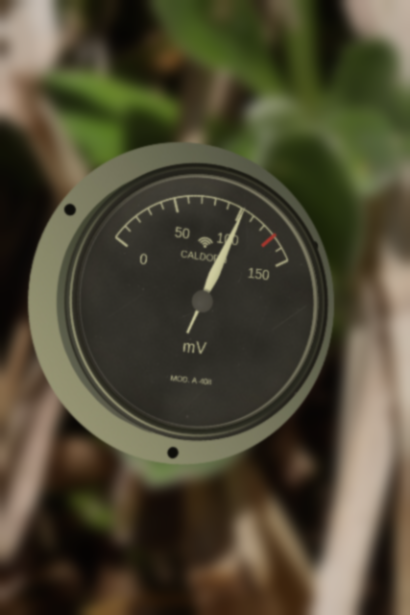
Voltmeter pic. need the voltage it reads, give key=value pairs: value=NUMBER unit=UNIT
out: value=100 unit=mV
